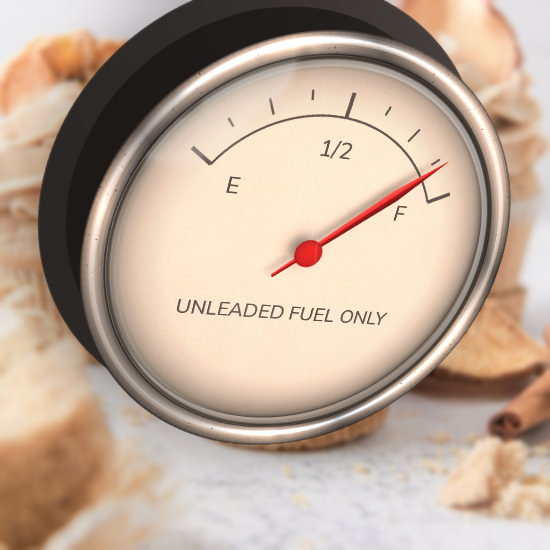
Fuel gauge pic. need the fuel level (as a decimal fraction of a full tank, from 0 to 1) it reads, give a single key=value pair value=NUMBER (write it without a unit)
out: value=0.875
